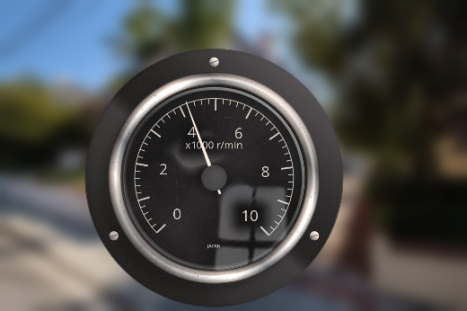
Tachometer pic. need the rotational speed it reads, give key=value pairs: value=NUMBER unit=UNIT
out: value=4200 unit=rpm
